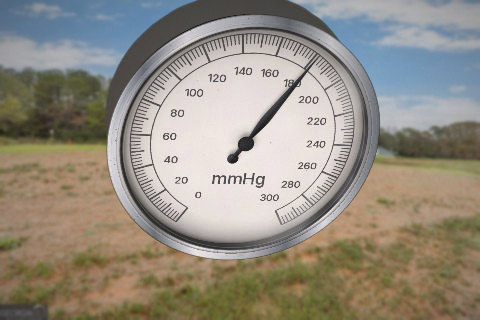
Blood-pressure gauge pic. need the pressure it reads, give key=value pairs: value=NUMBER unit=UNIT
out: value=180 unit=mmHg
